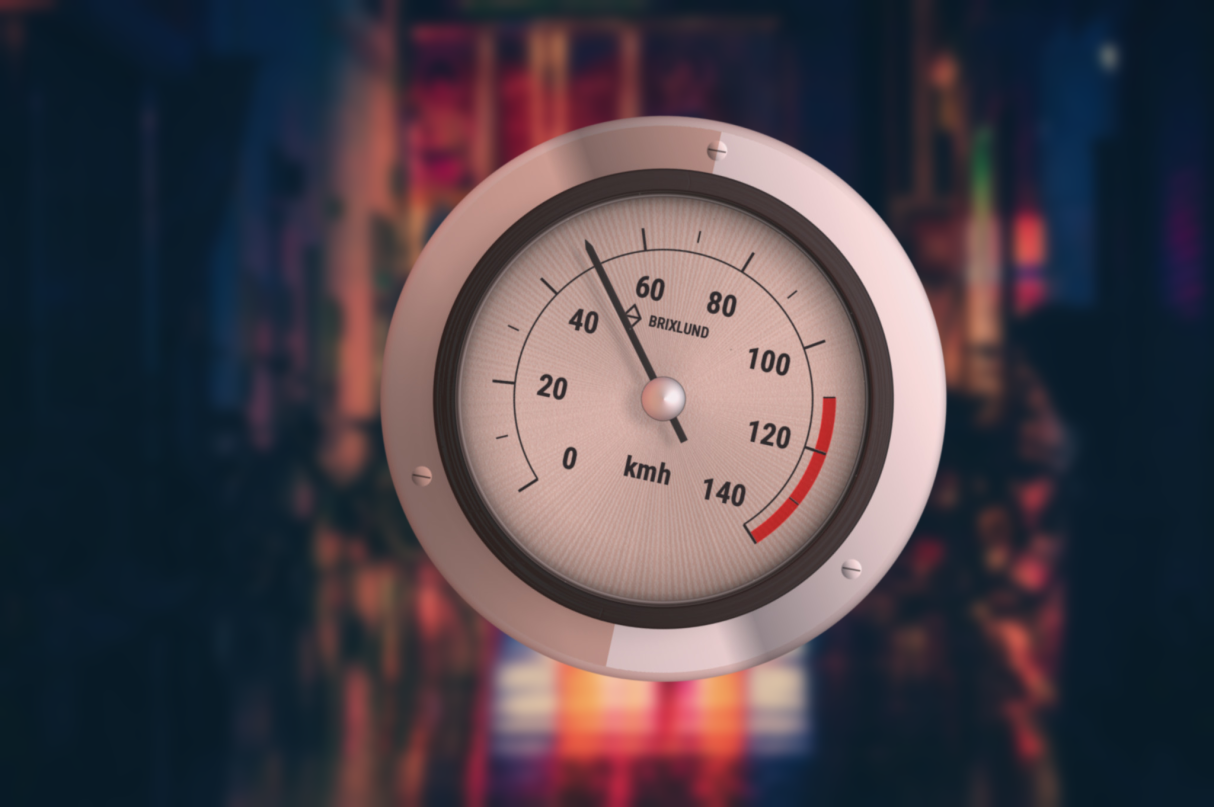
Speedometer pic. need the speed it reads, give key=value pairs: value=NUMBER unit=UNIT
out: value=50 unit=km/h
